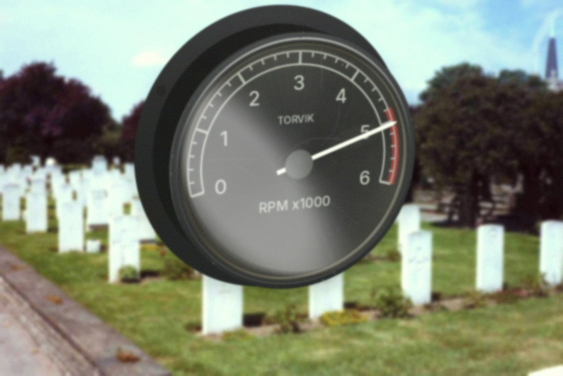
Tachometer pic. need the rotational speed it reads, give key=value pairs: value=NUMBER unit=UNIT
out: value=5000 unit=rpm
